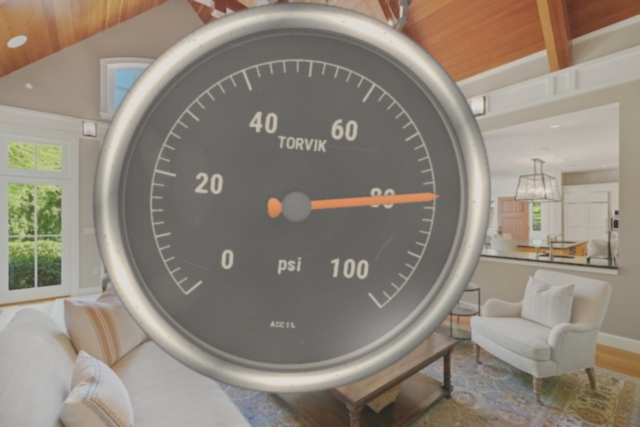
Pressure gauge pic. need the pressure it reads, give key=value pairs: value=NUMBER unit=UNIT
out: value=80 unit=psi
